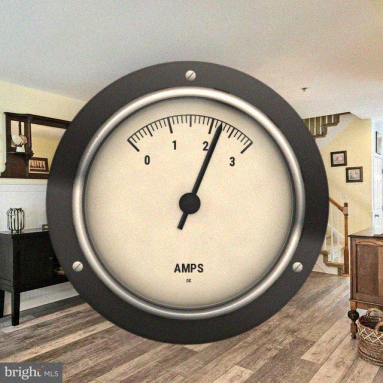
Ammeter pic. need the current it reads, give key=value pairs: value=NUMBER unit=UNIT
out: value=2.2 unit=A
